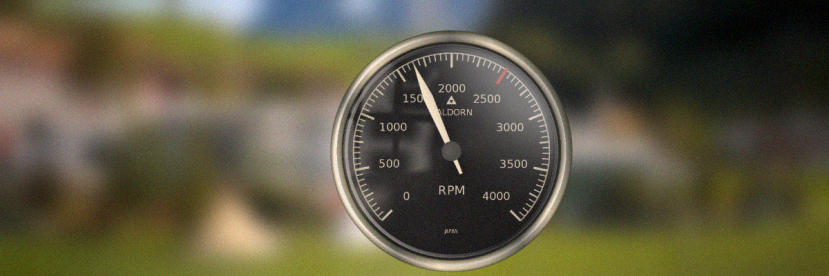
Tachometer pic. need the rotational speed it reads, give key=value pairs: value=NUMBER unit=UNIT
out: value=1650 unit=rpm
